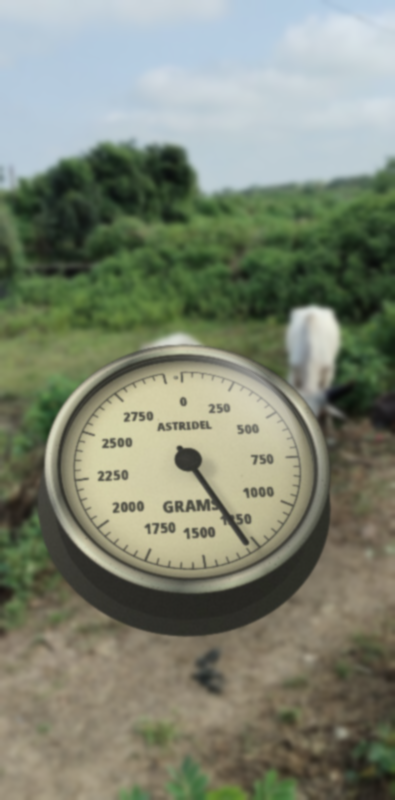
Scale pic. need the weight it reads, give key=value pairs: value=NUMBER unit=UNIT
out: value=1300 unit=g
